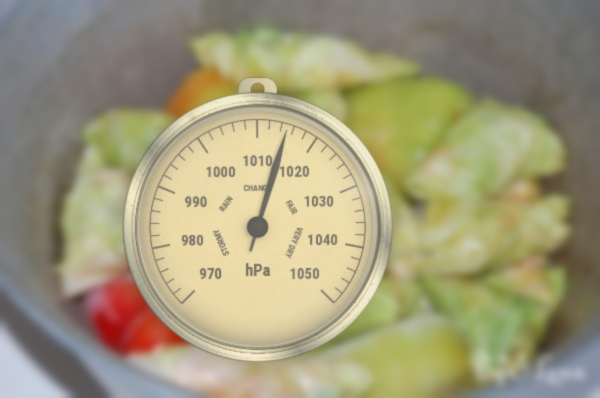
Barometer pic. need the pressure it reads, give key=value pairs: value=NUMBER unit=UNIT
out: value=1015 unit=hPa
